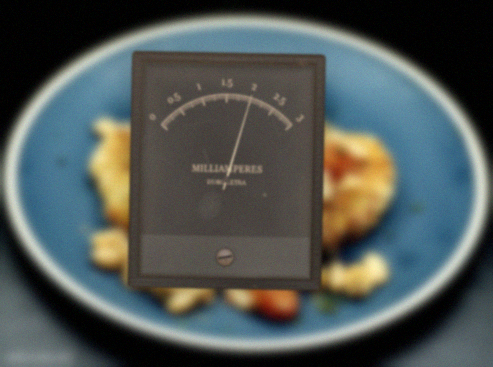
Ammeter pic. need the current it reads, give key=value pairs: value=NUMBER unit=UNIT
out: value=2 unit=mA
